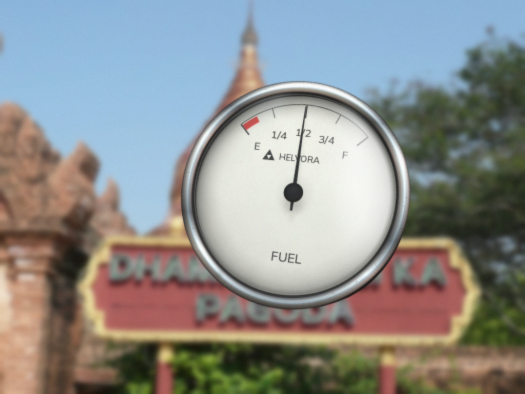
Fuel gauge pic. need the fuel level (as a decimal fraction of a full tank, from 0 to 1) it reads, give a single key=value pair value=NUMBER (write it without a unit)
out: value=0.5
